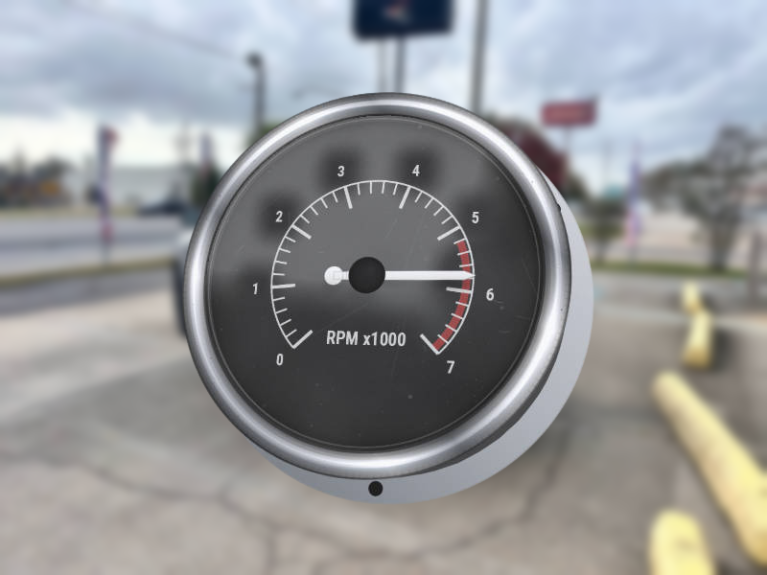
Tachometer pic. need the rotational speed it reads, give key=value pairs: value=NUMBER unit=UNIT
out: value=5800 unit=rpm
